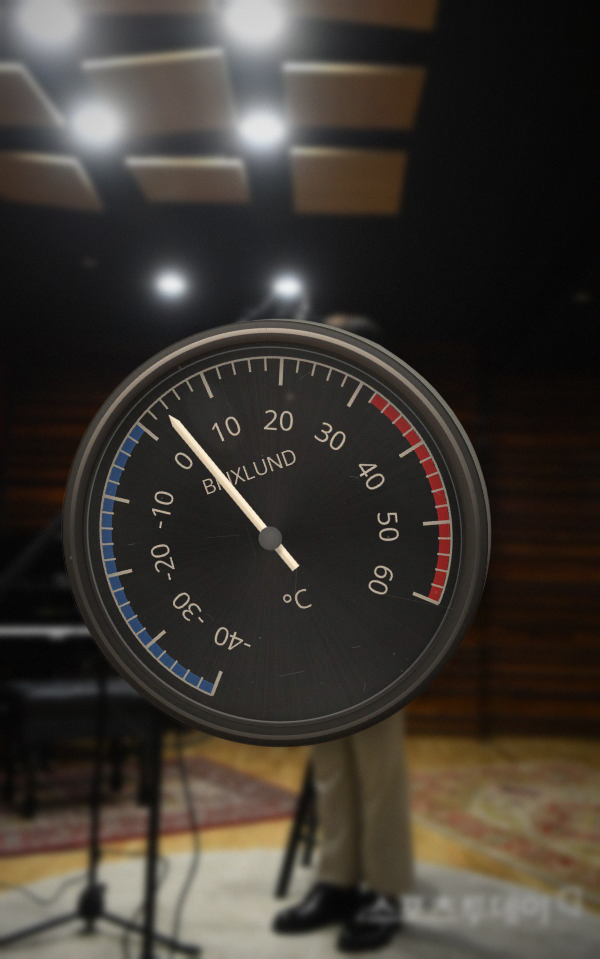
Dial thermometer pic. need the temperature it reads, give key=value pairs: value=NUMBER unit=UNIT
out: value=4 unit=°C
